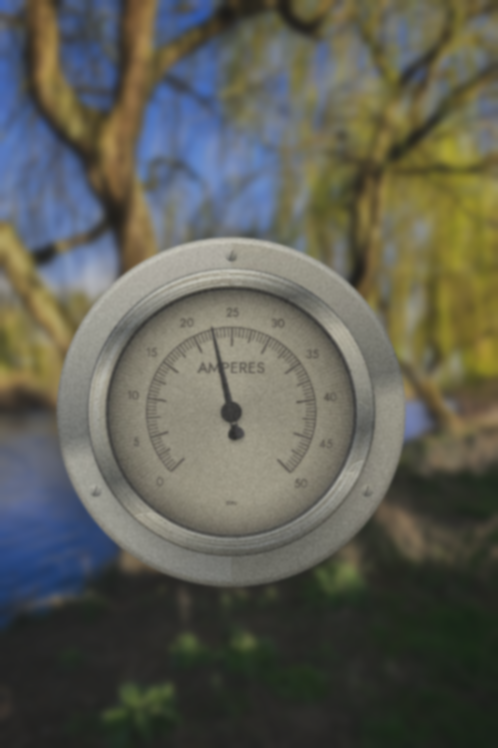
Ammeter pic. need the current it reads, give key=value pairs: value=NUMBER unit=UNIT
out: value=22.5 unit=A
